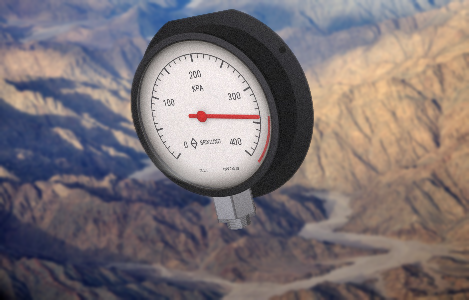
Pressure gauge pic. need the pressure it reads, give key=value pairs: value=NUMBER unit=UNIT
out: value=340 unit=kPa
